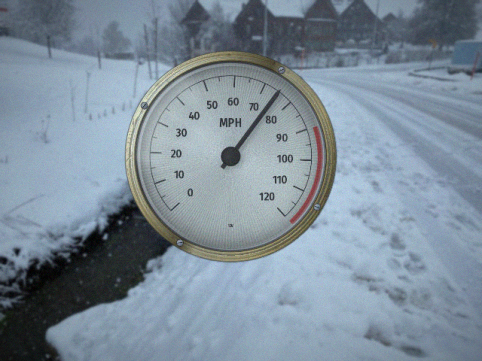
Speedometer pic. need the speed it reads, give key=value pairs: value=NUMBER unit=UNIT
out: value=75 unit=mph
